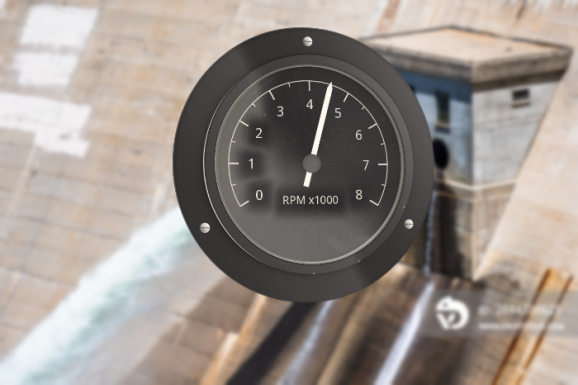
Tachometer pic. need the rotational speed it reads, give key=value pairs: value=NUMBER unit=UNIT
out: value=4500 unit=rpm
